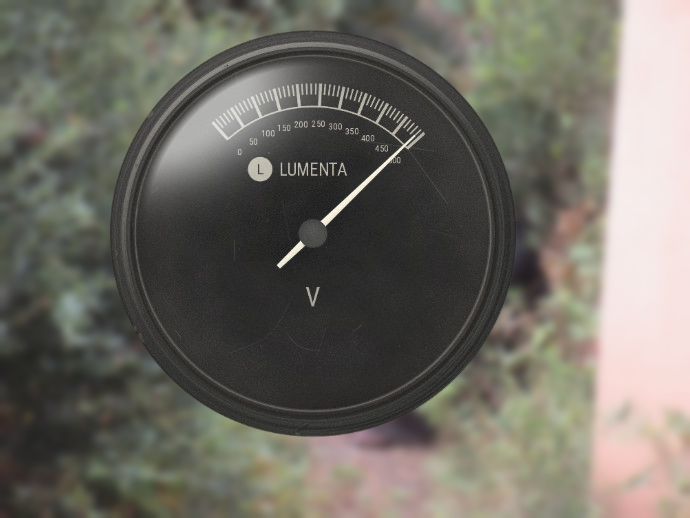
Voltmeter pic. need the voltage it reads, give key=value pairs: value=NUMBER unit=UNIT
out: value=490 unit=V
